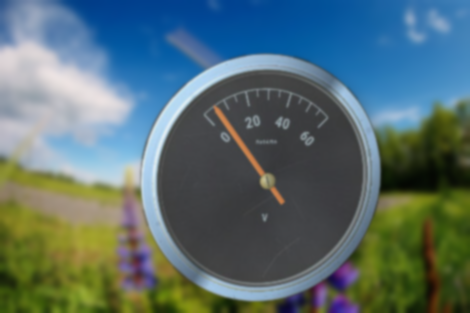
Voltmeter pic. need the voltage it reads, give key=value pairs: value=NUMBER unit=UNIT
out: value=5 unit=V
